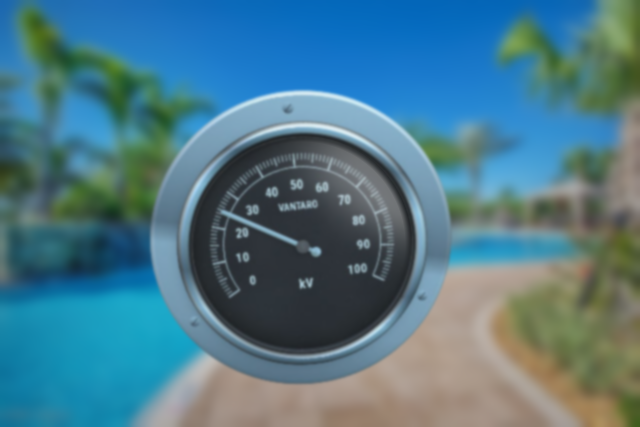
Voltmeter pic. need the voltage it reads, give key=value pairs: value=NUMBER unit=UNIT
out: value=25 unit=kV
